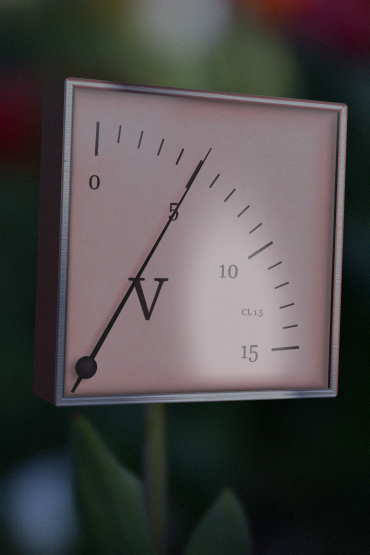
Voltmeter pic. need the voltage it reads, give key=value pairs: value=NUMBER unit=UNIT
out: value=5 unit=V
